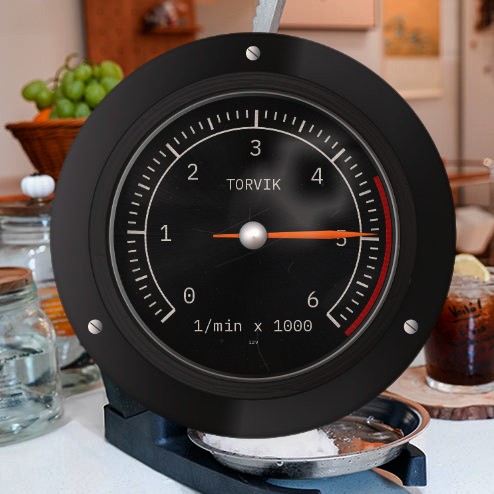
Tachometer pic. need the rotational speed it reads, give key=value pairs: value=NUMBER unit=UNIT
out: value=4950 unit=rpm
